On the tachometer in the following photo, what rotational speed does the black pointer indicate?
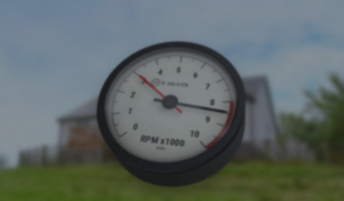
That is 8500 rpm
